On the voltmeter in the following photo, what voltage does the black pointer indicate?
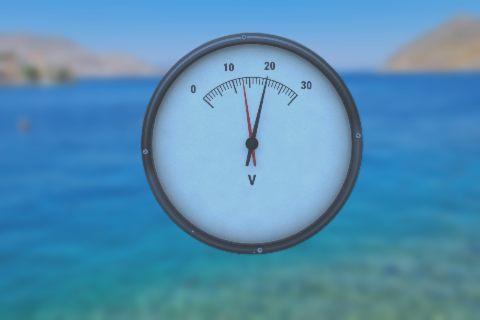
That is 20 V
